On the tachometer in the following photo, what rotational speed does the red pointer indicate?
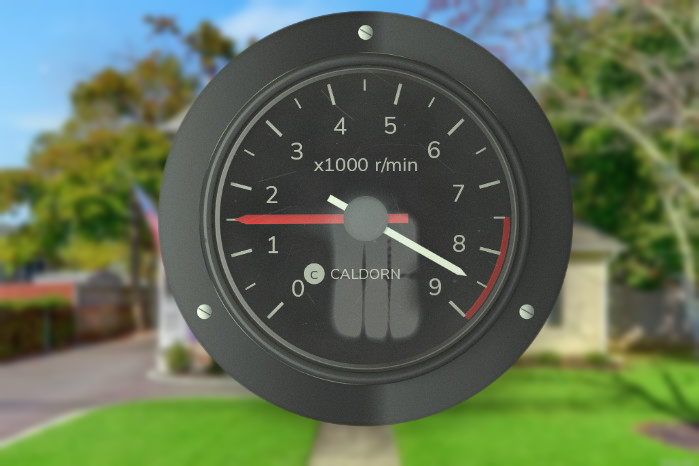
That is 1500 rpm
